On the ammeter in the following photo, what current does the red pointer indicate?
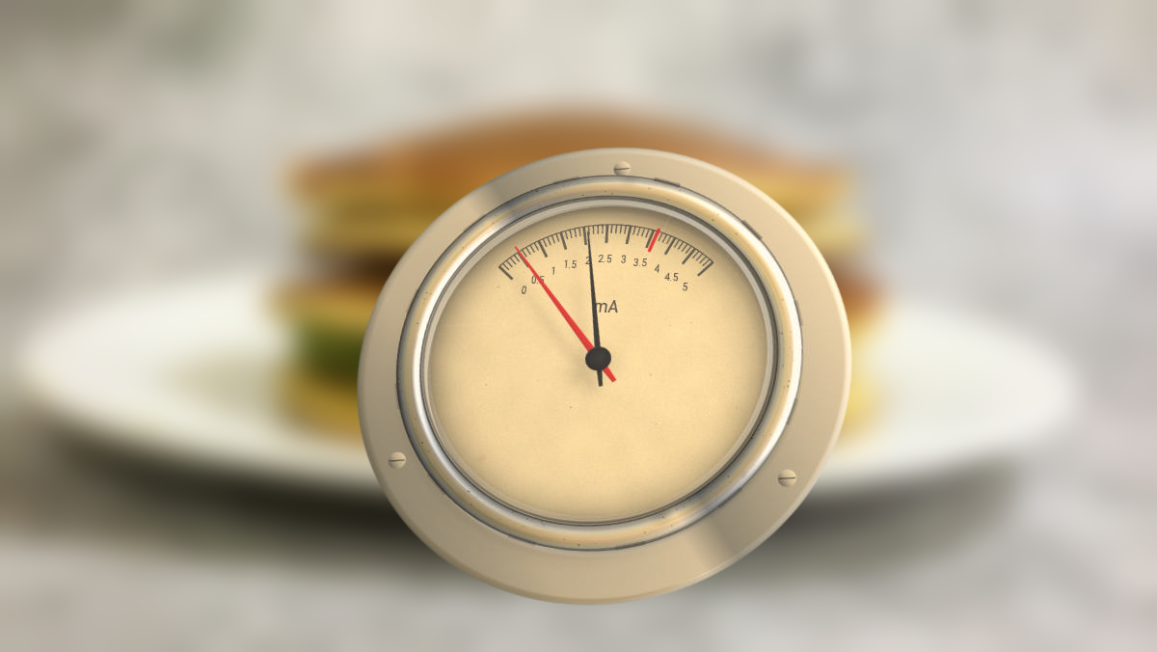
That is 0.5 mA
